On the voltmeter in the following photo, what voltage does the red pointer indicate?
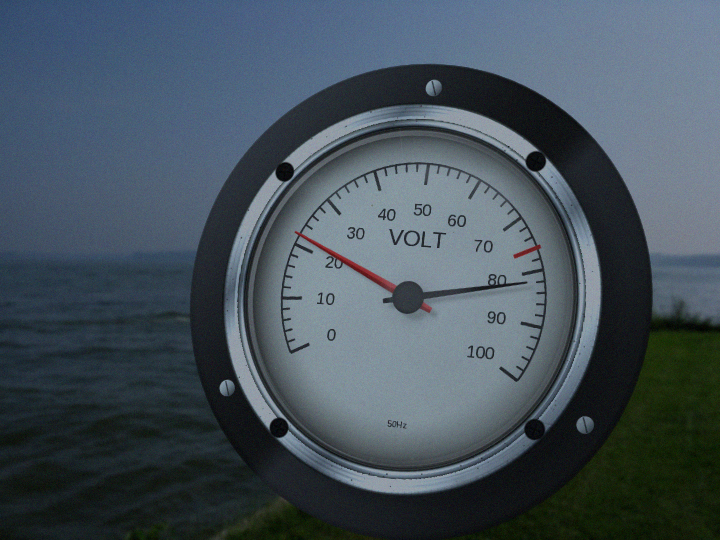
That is 22 V
